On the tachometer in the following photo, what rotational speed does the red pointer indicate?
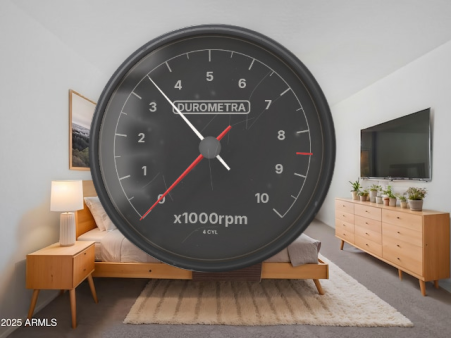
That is 0 rpm
